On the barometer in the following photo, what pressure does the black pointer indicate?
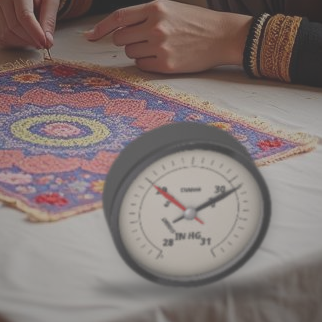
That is 30.1 inHg
